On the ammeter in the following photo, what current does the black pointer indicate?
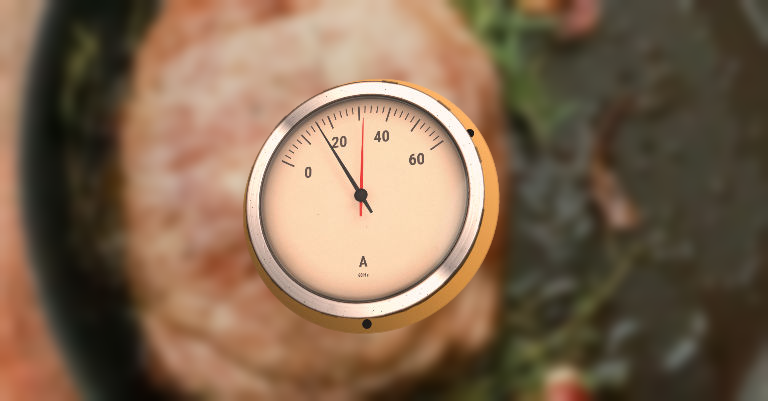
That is 16 A
